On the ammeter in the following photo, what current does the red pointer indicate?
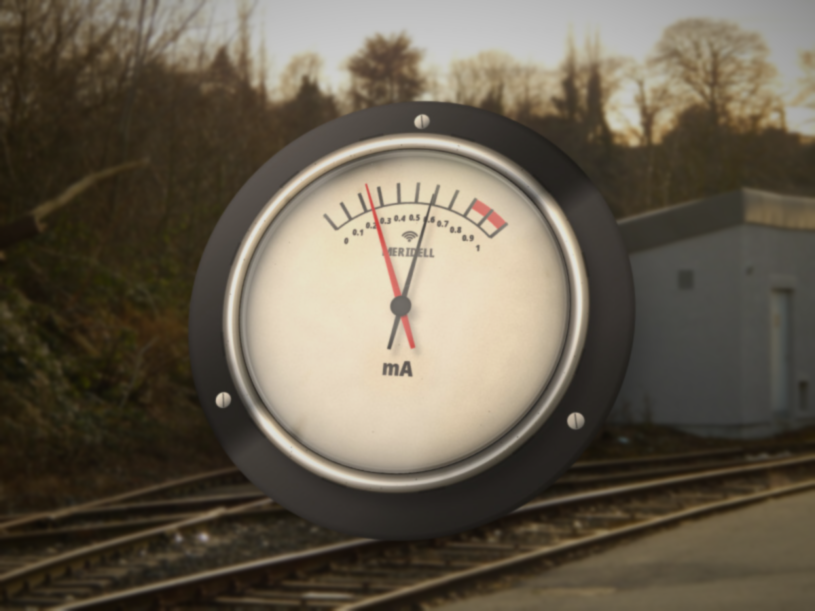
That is 0.25 mA
